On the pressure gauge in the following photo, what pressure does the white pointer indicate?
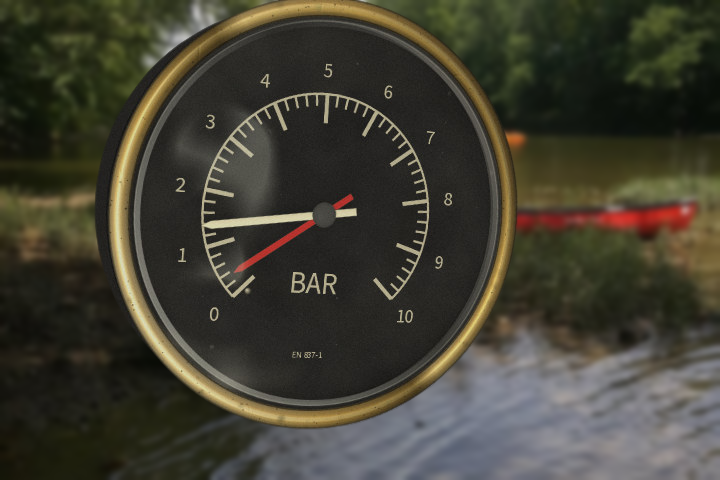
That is 1.4 bar
